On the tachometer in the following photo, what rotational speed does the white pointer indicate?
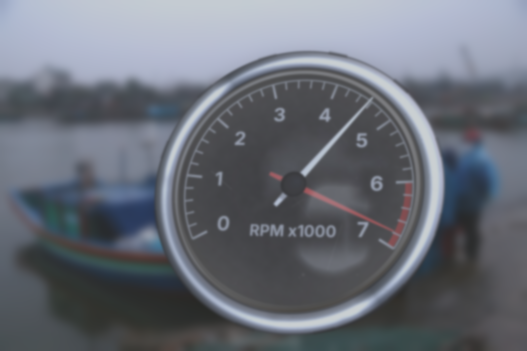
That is 4600 rpm
